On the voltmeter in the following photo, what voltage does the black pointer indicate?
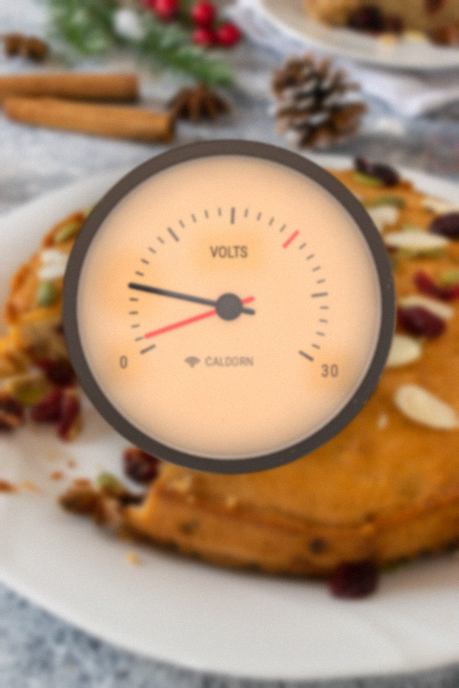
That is 5 V
